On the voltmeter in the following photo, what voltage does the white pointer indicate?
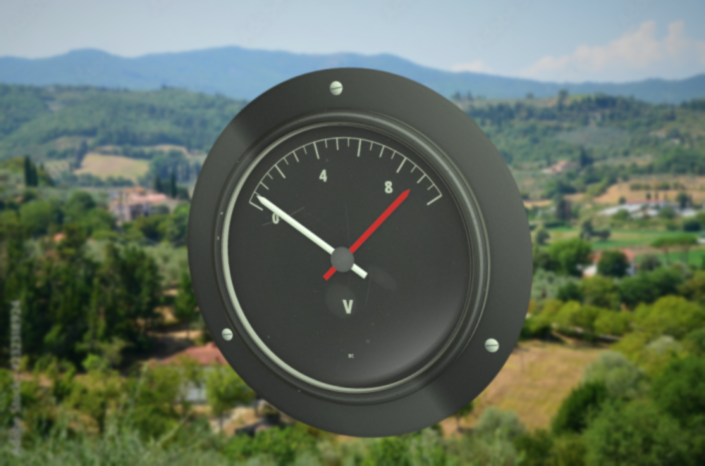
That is 0.5 V
